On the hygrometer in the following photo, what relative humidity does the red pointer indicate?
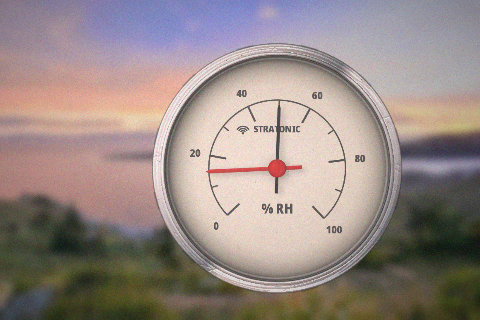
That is 15 %
